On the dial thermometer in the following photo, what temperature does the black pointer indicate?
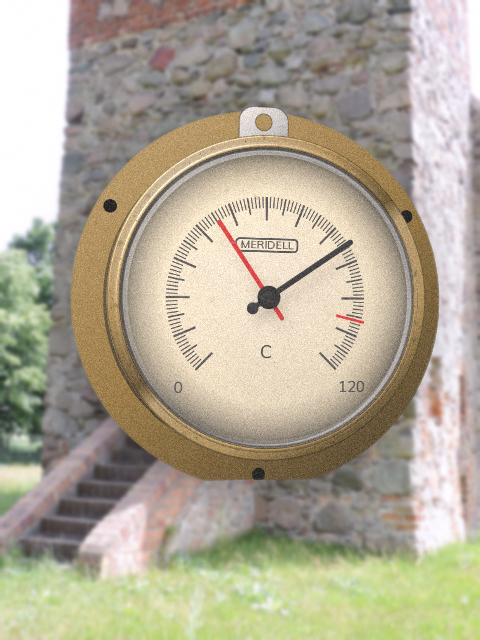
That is 85 °C
